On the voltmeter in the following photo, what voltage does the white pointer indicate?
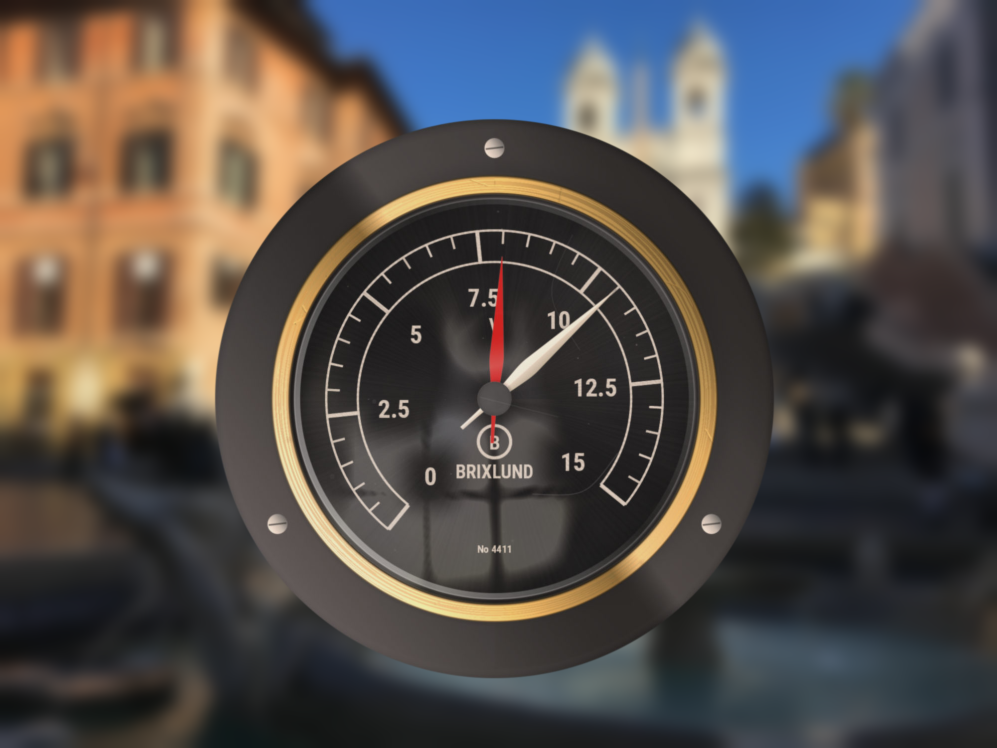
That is 10.5 V
